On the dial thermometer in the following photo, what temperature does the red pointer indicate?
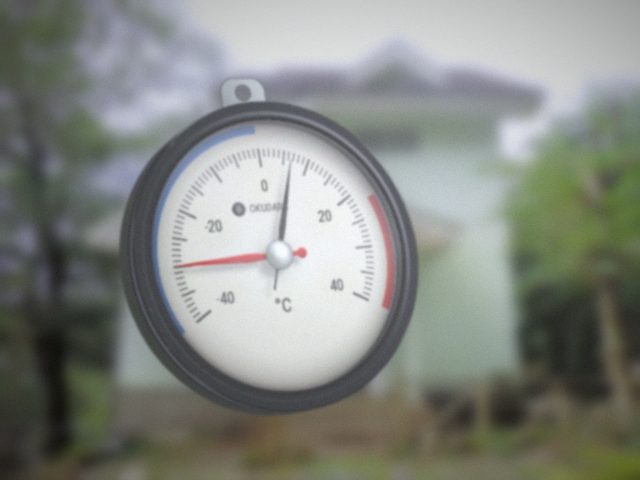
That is -30 °C
